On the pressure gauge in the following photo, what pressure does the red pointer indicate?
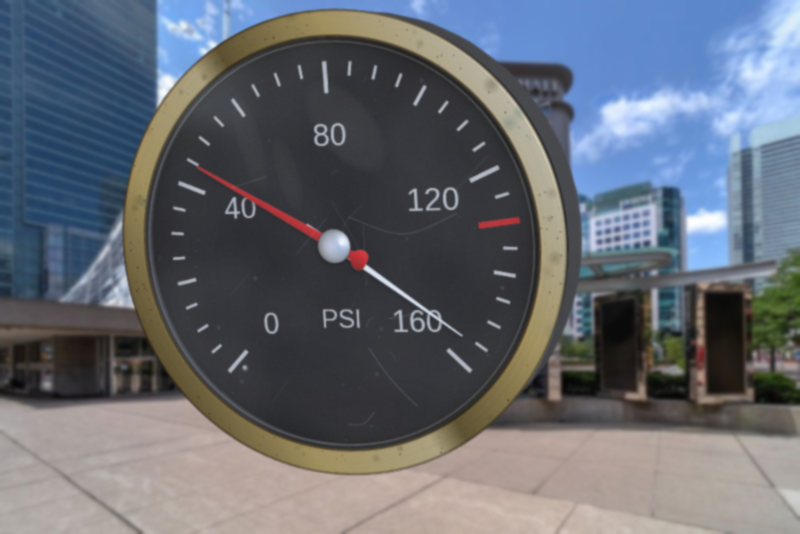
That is 45 psi
